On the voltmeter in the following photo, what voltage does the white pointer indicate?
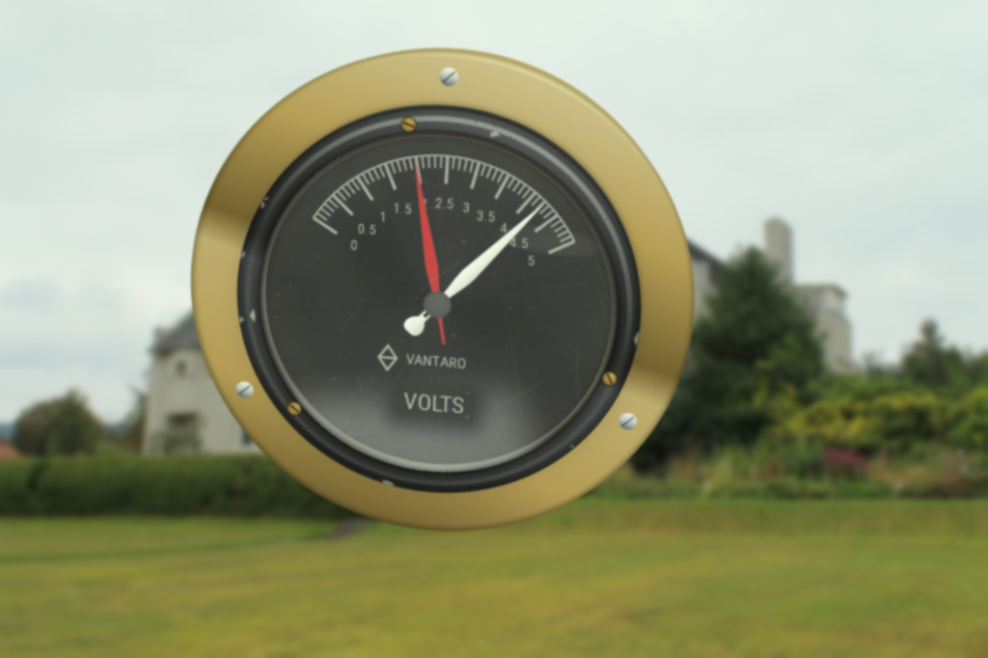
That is 4.2 V
